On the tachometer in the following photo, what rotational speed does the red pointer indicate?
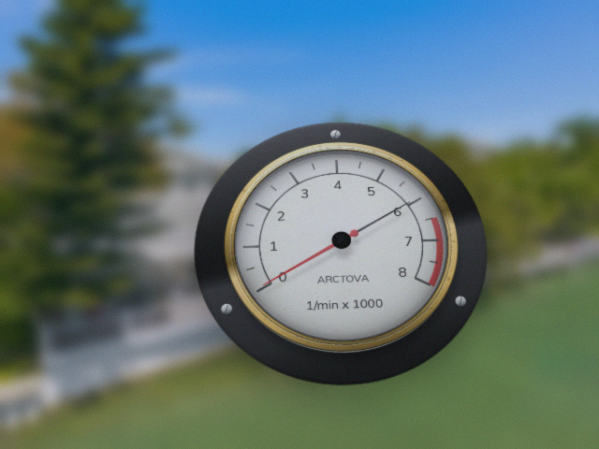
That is 0 rpm
